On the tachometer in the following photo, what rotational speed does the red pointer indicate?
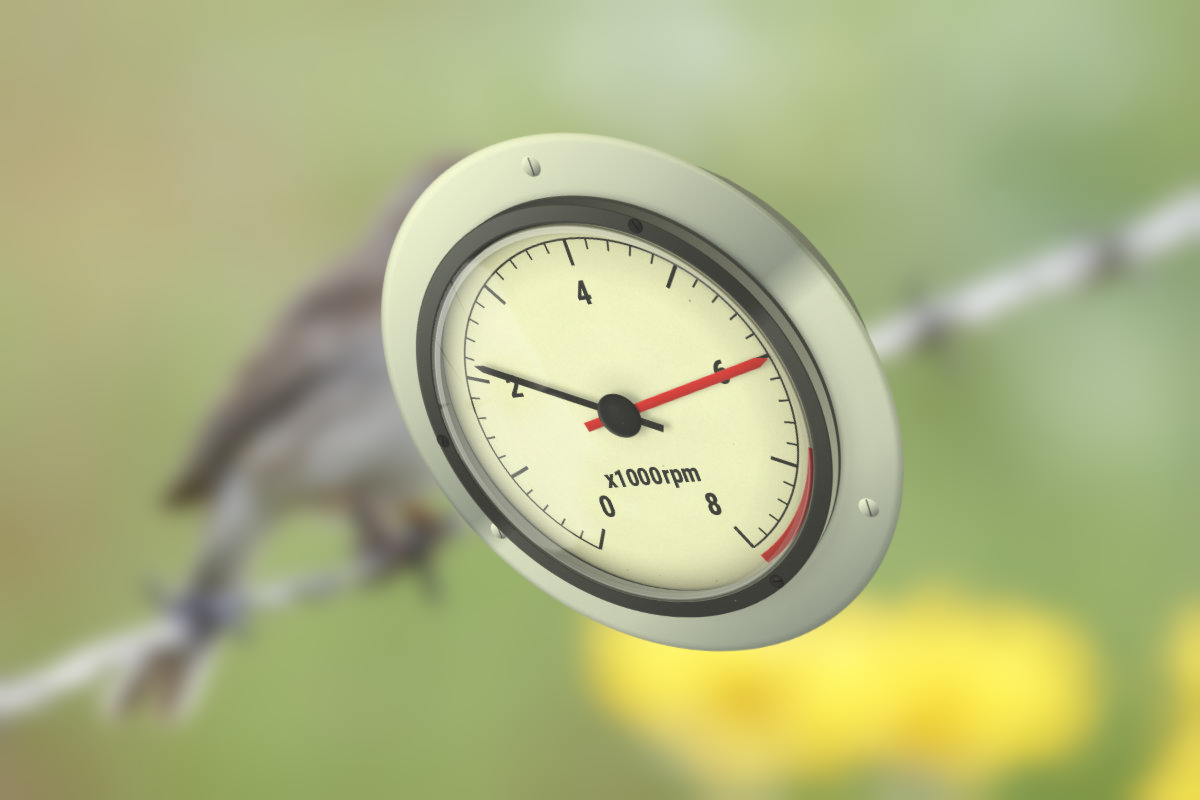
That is 6000 rpm
